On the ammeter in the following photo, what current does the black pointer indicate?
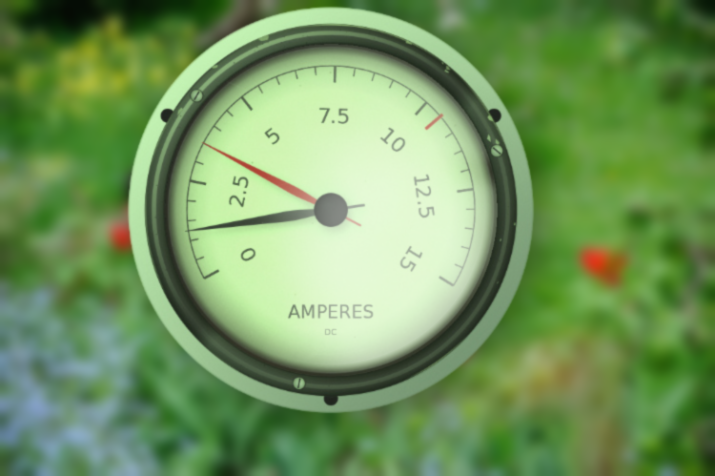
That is 1.25 A
